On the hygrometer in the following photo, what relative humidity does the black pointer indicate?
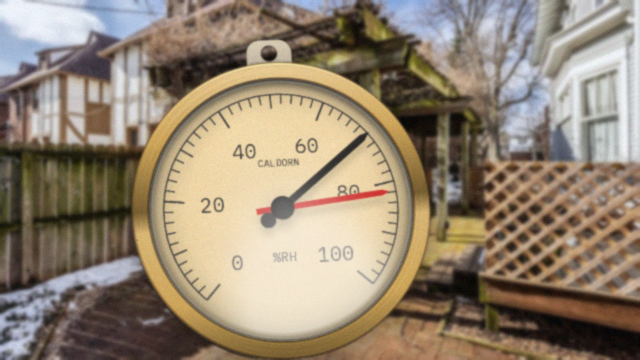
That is 70 %
